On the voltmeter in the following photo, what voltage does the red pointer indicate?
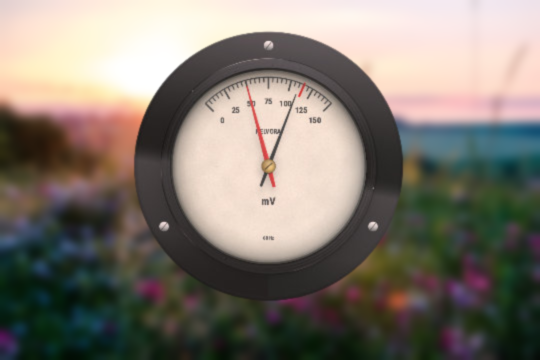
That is 50 mV
